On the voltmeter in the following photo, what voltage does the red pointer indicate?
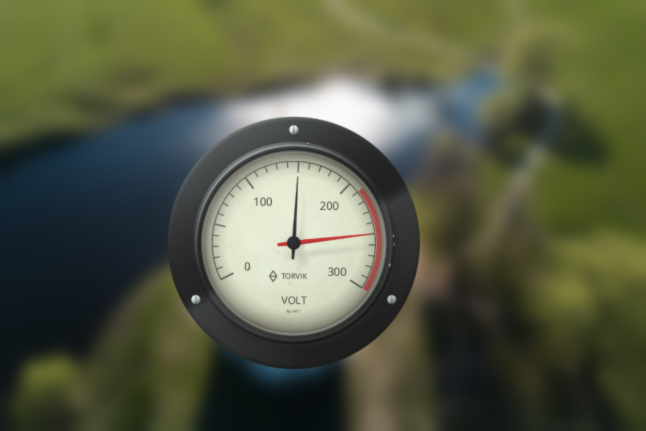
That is 250 V
